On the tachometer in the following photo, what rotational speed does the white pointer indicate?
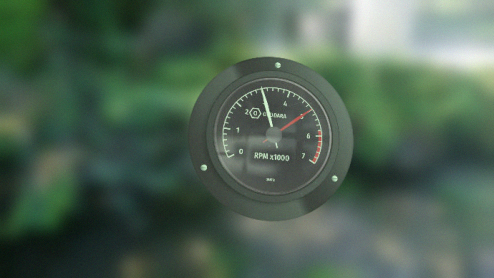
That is 3000 rpm
